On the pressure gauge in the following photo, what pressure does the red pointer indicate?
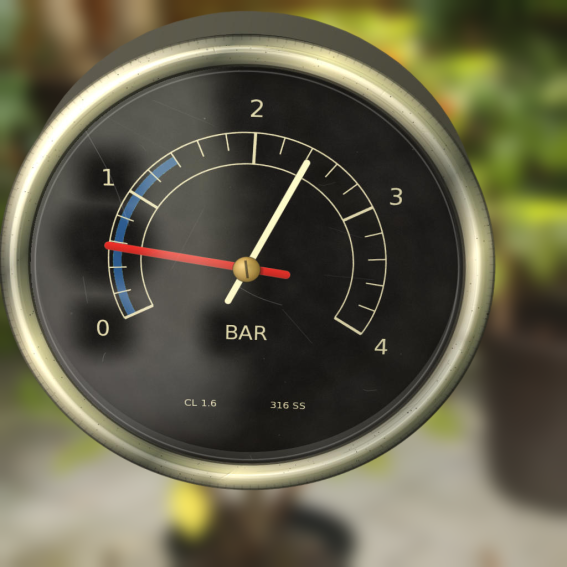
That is 0.6 bar
